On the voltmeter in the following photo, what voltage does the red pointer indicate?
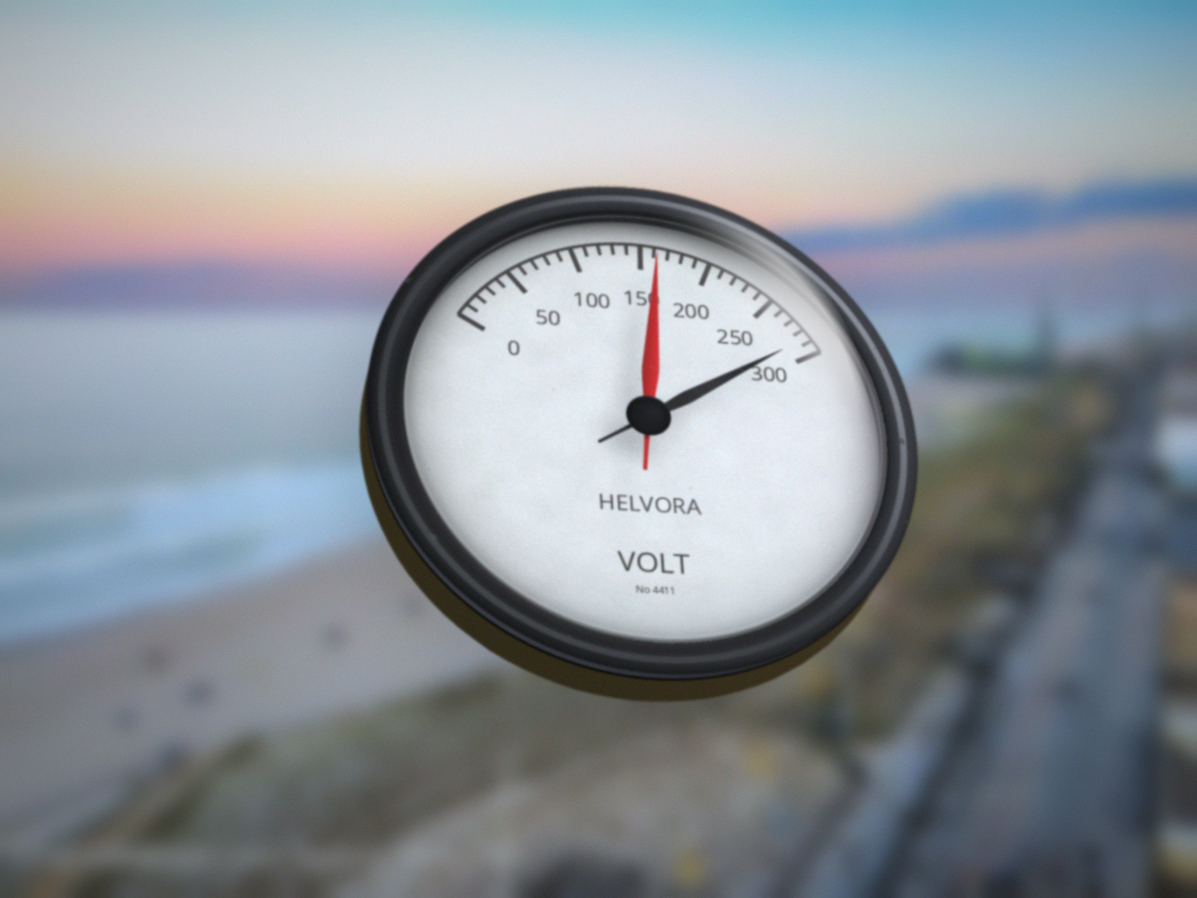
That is 160 V
